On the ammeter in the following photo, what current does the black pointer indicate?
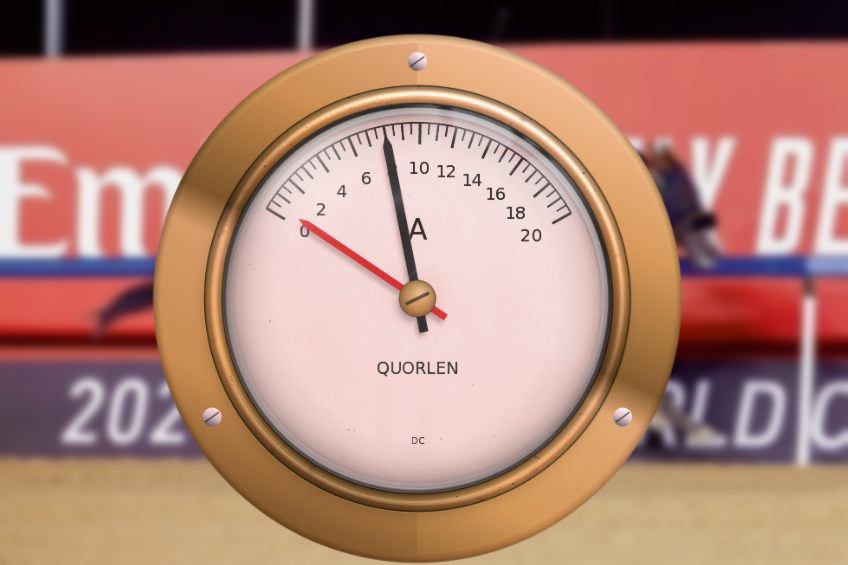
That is 8 A
